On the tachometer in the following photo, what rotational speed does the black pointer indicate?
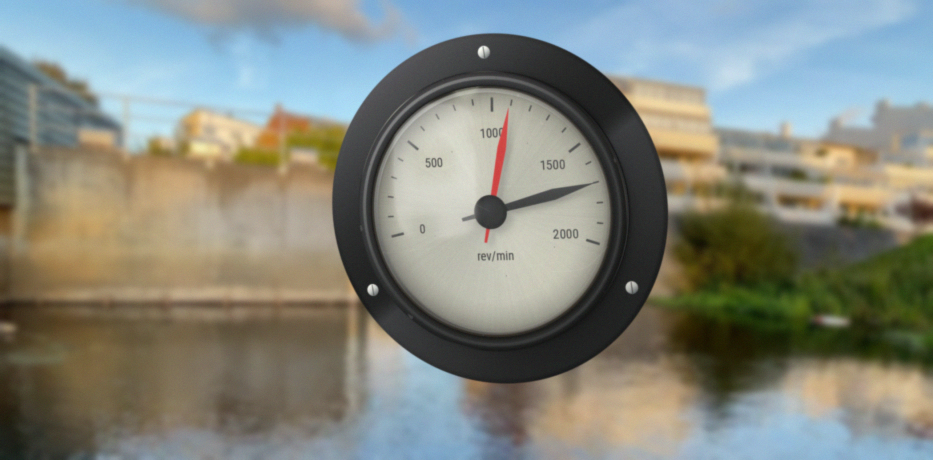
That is 1700 rpm
